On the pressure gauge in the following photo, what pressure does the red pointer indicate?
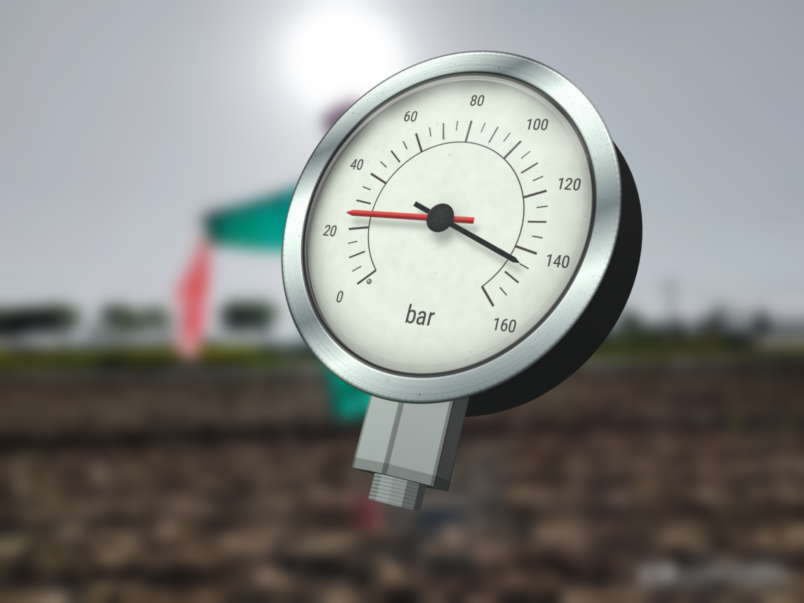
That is 25 bar
